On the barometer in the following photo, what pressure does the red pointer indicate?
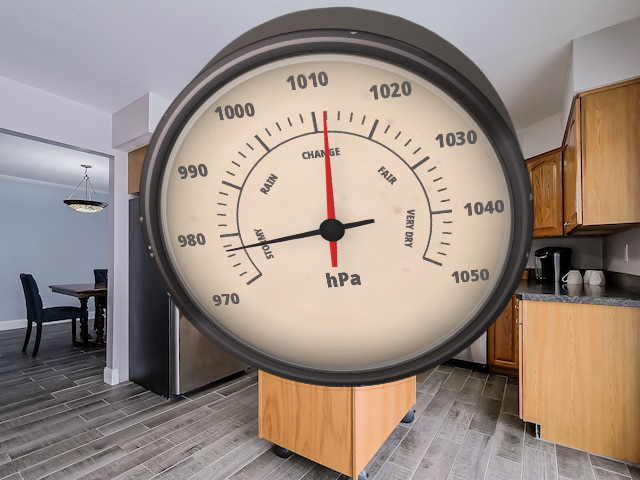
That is 1012 hPa
